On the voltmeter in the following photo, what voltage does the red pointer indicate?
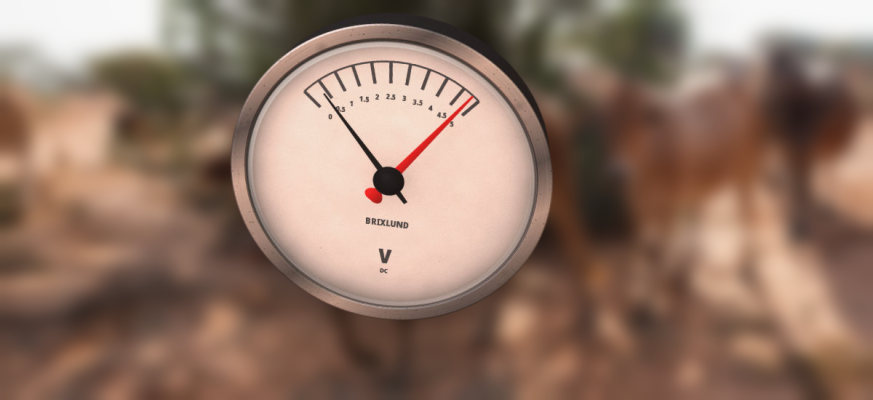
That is 4.75 V
